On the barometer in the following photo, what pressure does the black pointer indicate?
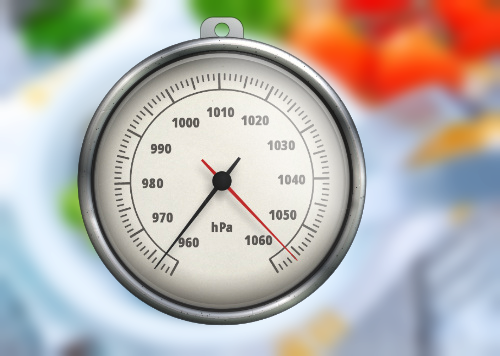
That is 963 hPa
